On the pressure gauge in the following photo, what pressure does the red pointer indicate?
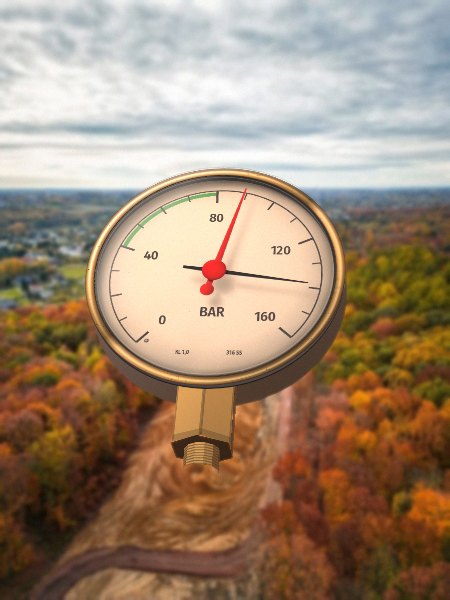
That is 90 bar
